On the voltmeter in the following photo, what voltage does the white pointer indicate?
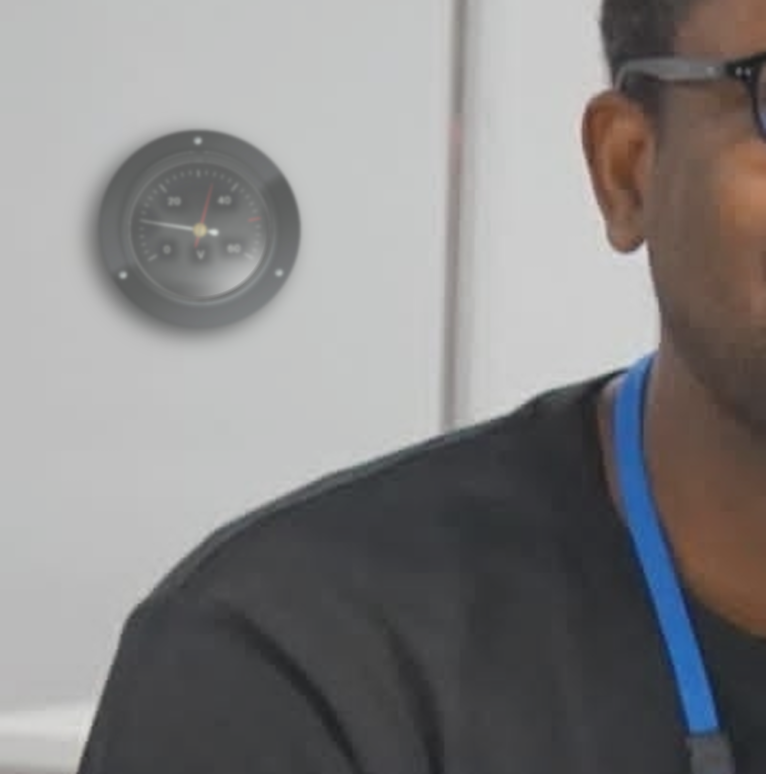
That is 10 V
